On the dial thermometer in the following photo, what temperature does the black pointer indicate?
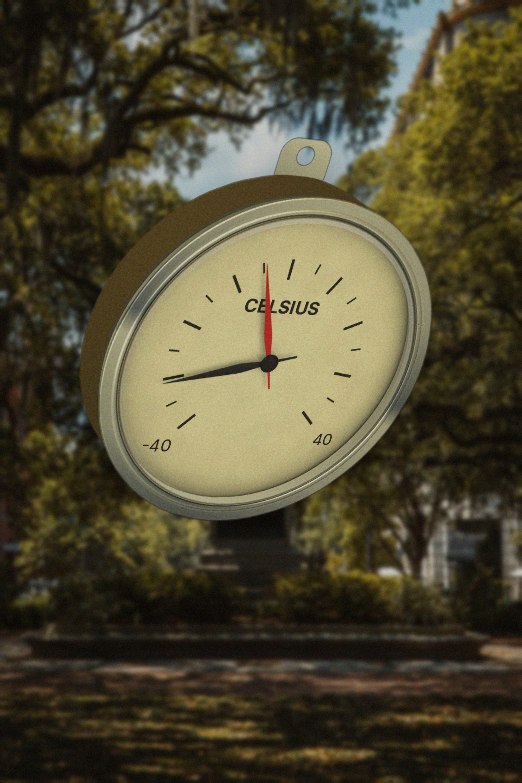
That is -30 °C
